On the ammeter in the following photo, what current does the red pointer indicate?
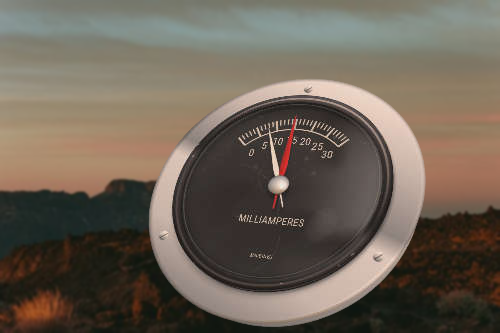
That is 15 mA
